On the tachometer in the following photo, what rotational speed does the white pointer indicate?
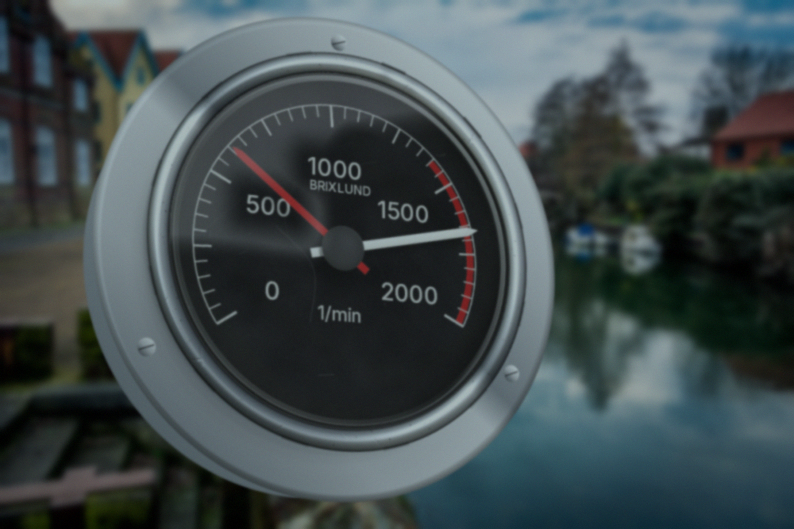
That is 1675 rpm
